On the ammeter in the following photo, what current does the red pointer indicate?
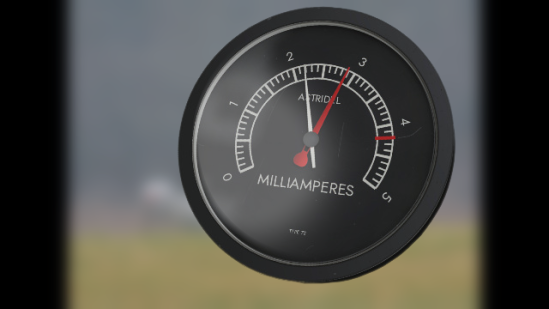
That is 2.9 mA
